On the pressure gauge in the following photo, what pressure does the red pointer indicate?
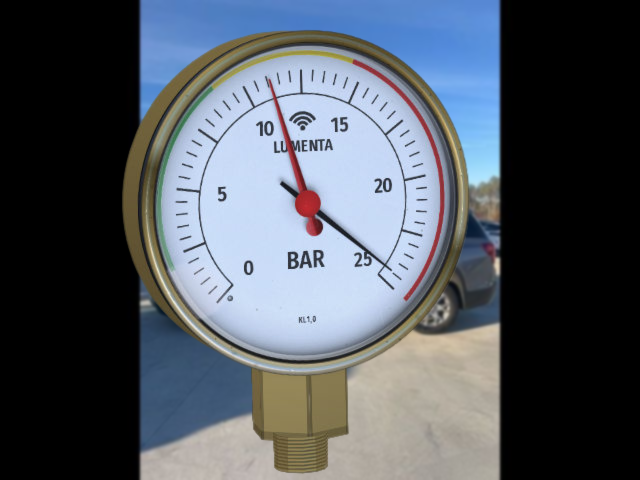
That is 11 bar
